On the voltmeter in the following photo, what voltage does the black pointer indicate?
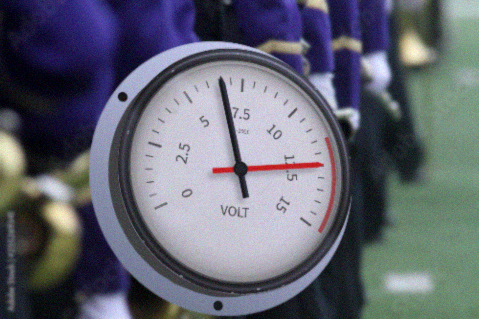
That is 6.5 V
